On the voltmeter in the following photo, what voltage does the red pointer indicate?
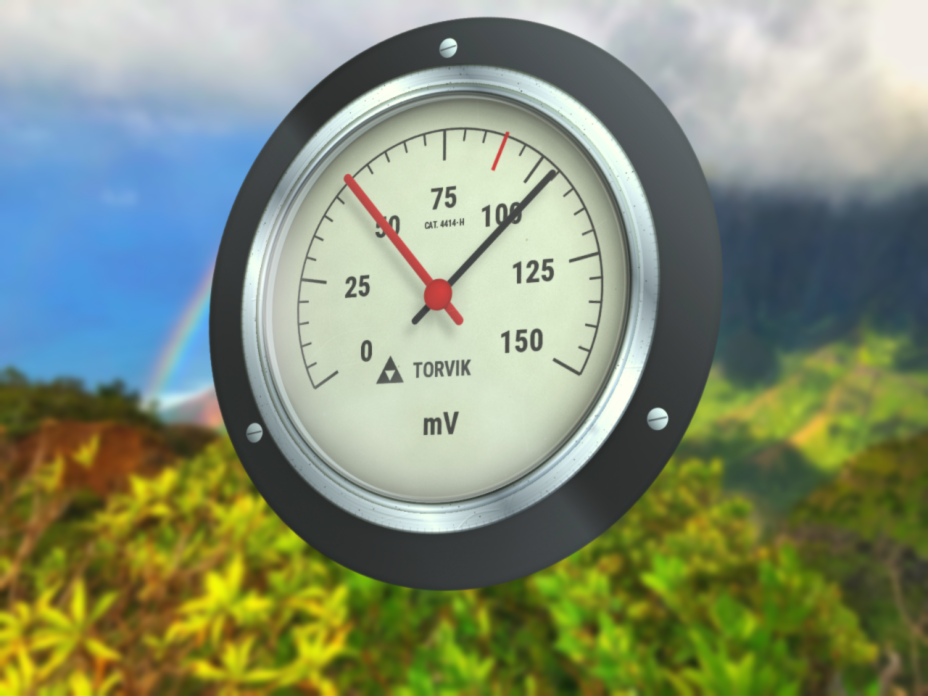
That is 50 mV
